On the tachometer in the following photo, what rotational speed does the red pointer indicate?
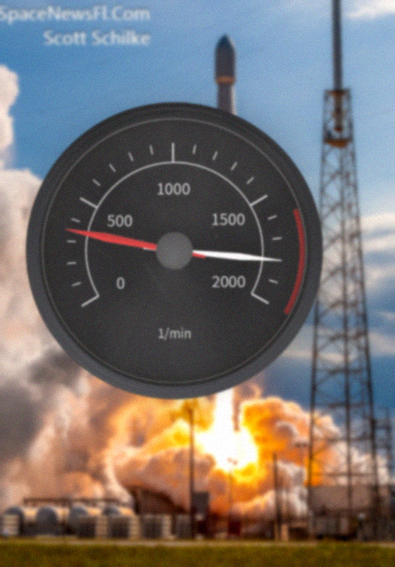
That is 350 rpm
